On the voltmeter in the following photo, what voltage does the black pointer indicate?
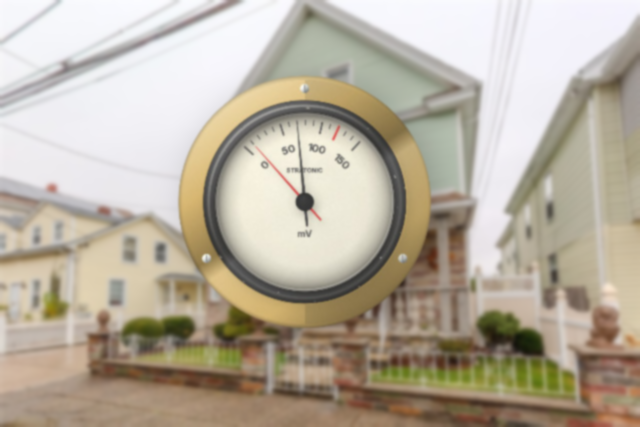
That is 70 mV
